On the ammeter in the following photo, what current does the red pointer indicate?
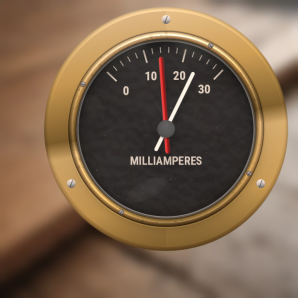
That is 14 mA
